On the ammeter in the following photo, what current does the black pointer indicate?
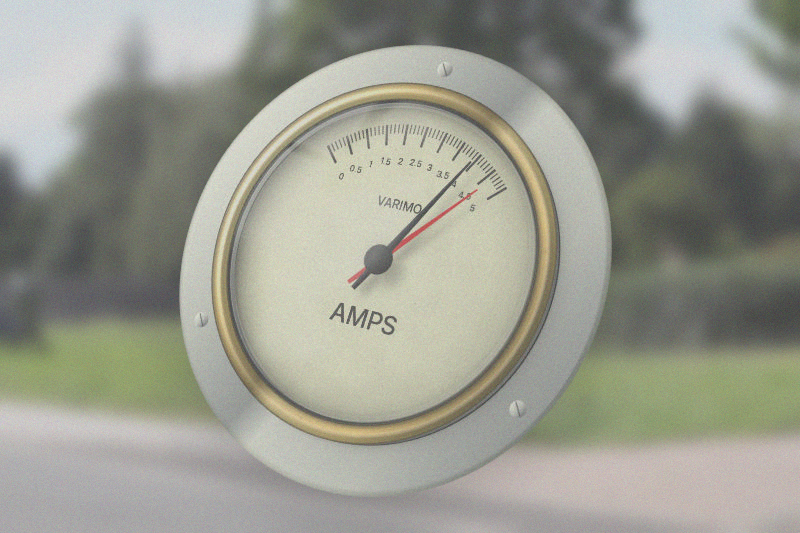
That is 4 A
